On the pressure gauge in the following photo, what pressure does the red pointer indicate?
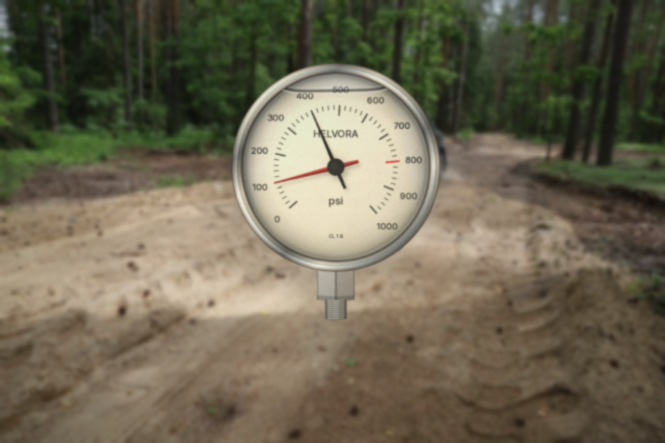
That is 100 psi
